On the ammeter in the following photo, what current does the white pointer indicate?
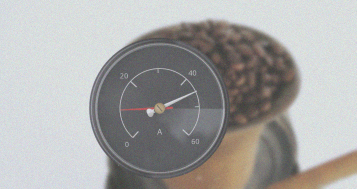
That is 45 A
